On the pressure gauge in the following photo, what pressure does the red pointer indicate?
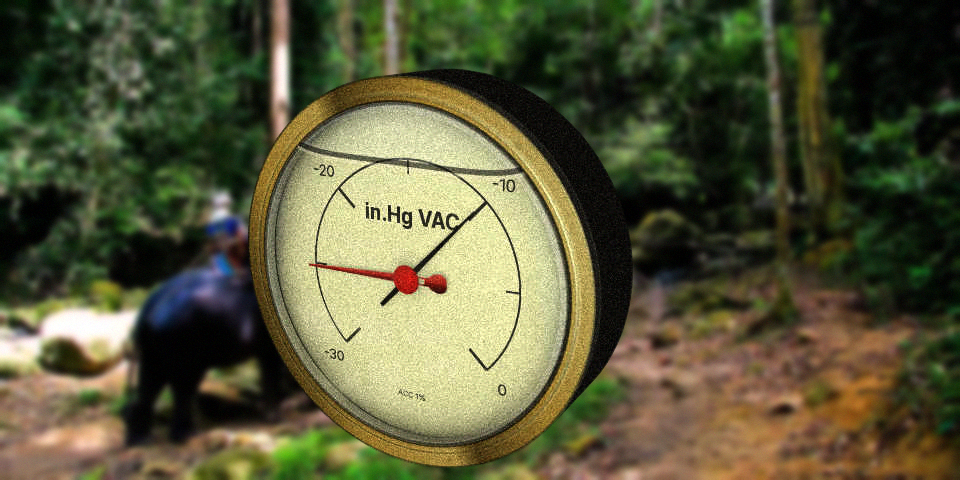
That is -25 inHg
